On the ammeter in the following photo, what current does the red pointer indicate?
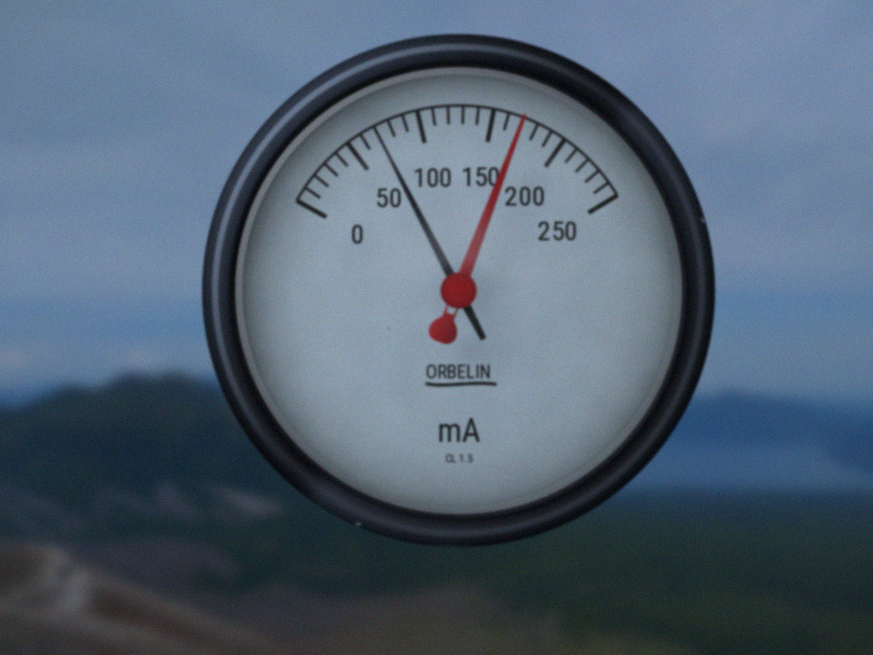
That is 170 mA
